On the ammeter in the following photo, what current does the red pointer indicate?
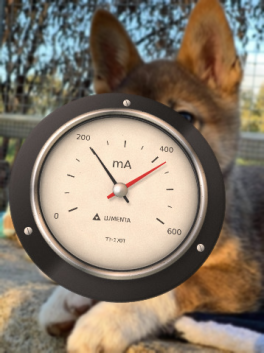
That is 425 mA
